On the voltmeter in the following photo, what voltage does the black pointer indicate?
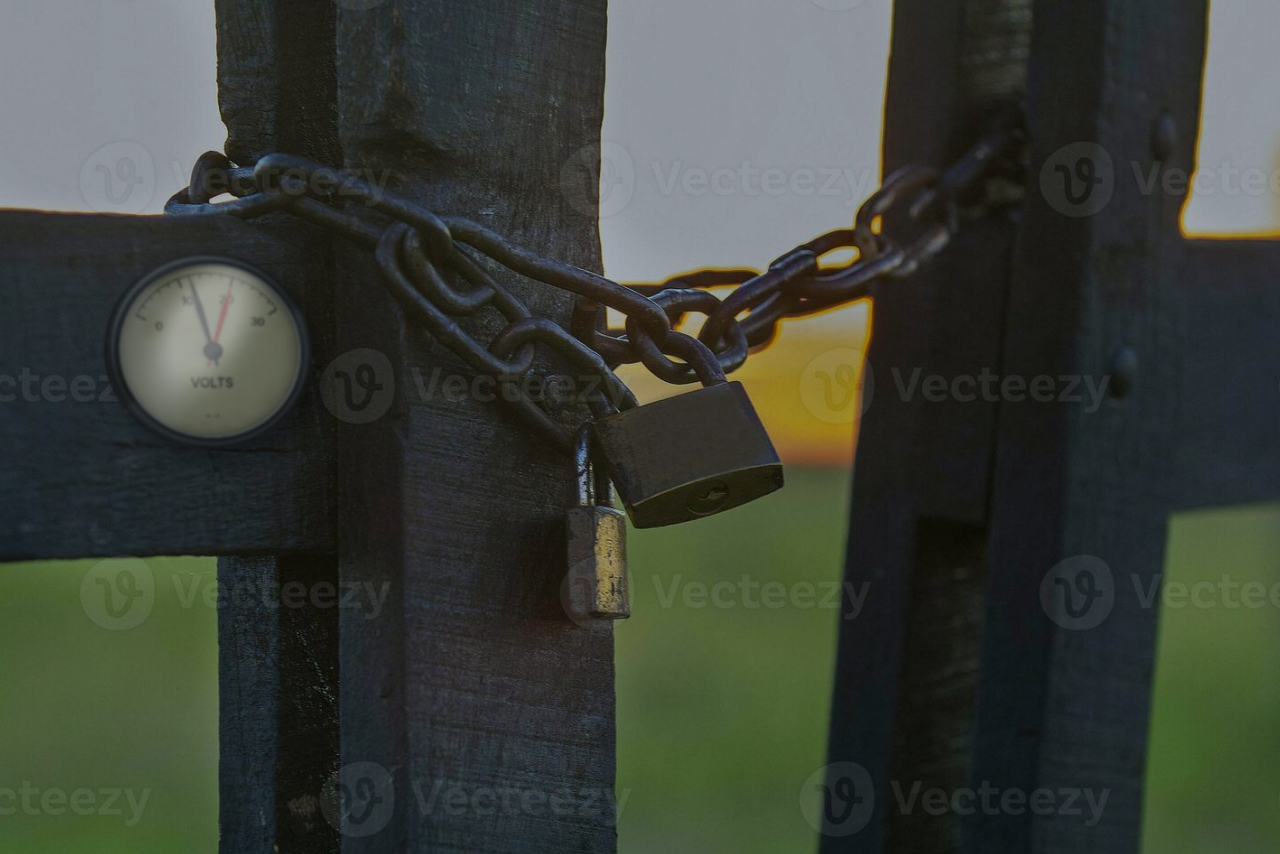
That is 12 V
